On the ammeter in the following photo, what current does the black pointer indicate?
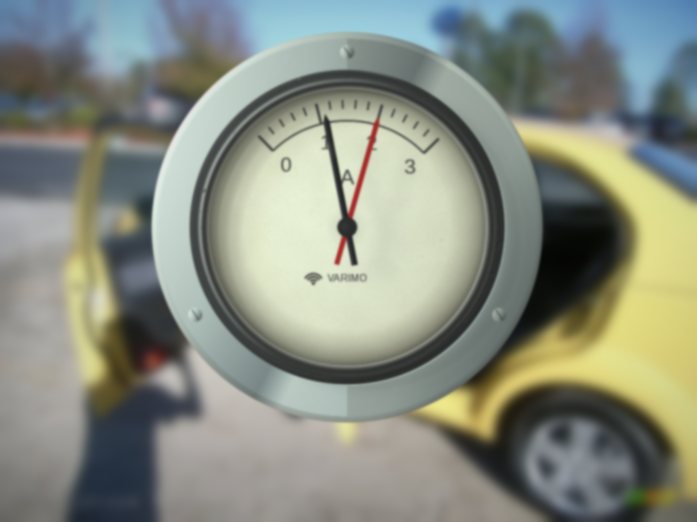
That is 1.1 A
